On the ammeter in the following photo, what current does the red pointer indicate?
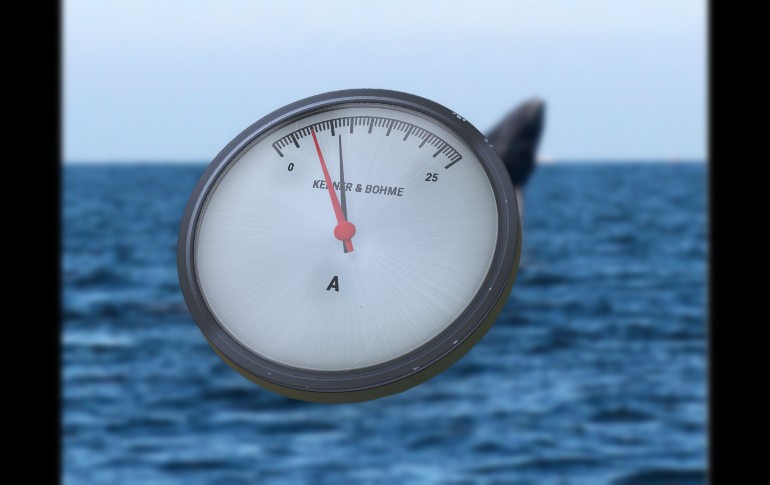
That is 5 A
